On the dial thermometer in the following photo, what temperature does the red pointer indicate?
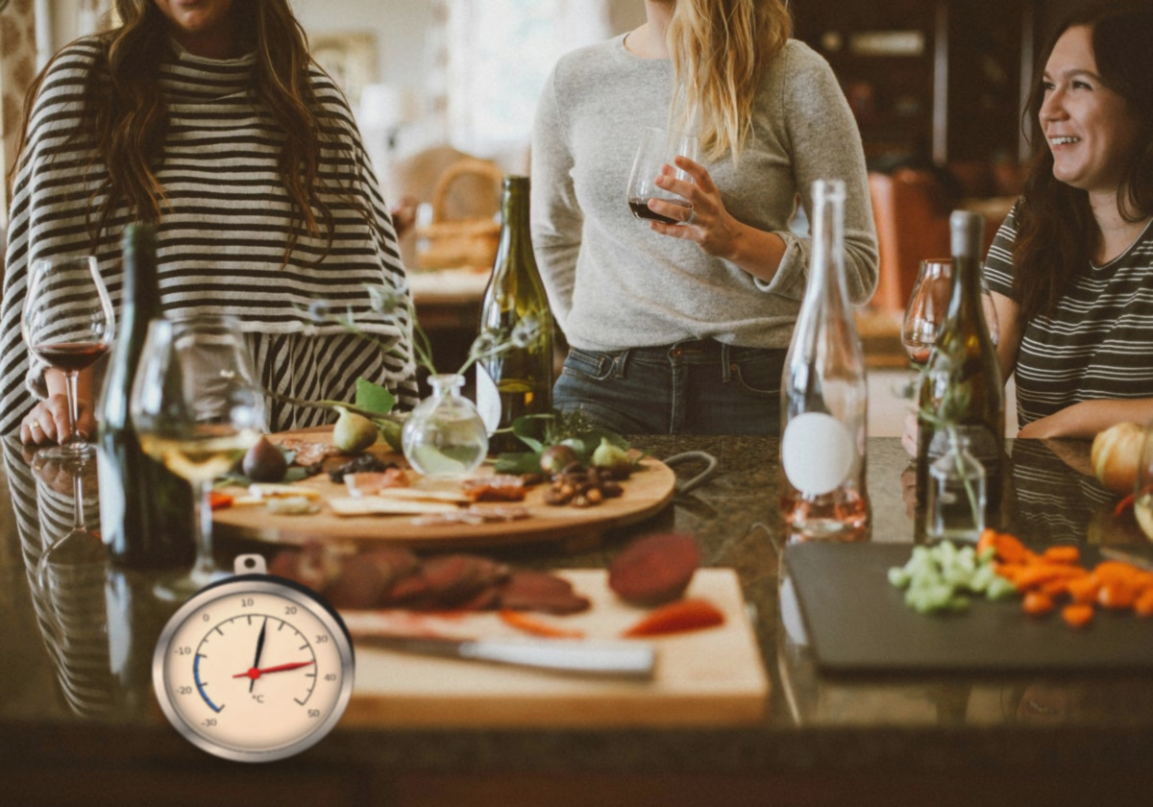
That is 35 °C
